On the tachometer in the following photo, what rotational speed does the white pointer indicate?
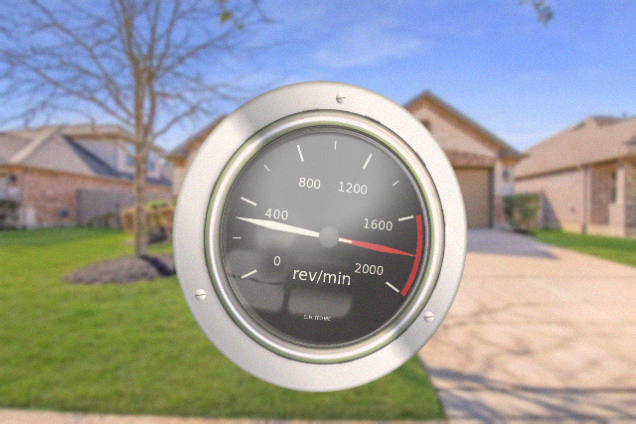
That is 300 rpm
